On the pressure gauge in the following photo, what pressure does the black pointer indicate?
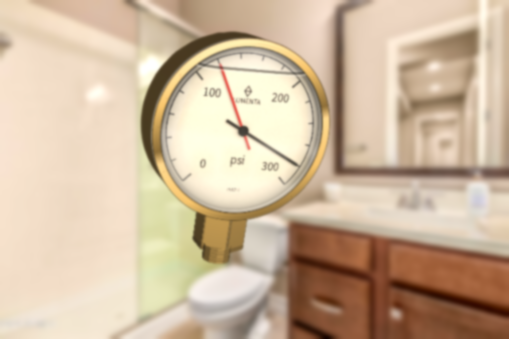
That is 280 psi
